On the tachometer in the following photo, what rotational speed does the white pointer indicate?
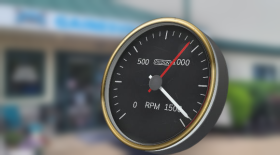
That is 1450 rpm
